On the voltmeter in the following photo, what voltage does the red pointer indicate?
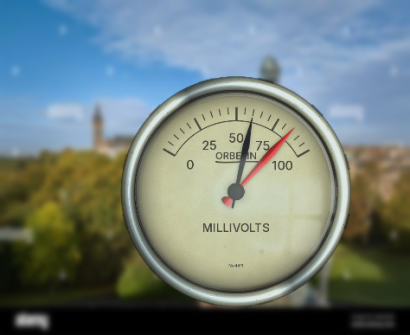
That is 85 mV
